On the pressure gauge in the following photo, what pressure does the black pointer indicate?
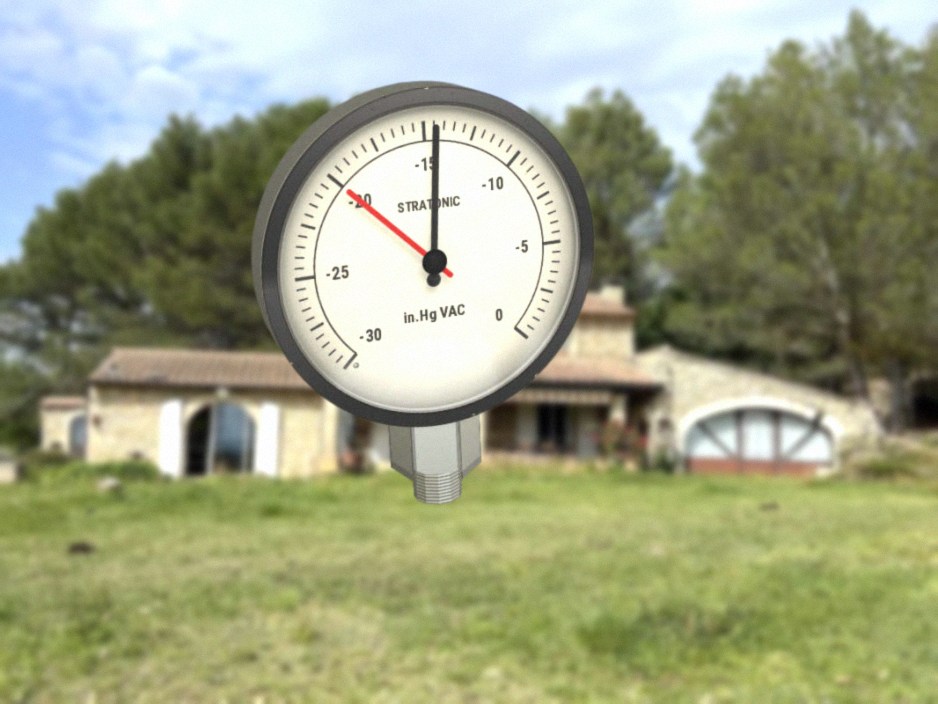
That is -14.5 inHg
